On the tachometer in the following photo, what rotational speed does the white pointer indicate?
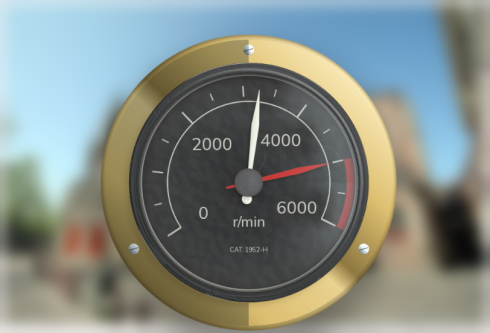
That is 3250 rpm
